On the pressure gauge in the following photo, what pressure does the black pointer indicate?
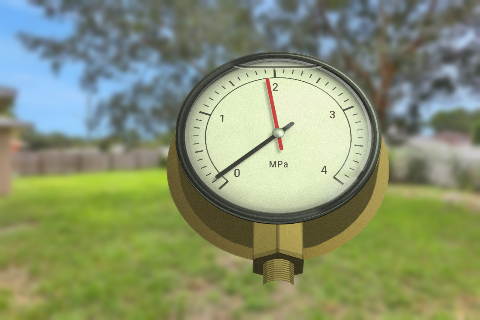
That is 0.1 MPa
